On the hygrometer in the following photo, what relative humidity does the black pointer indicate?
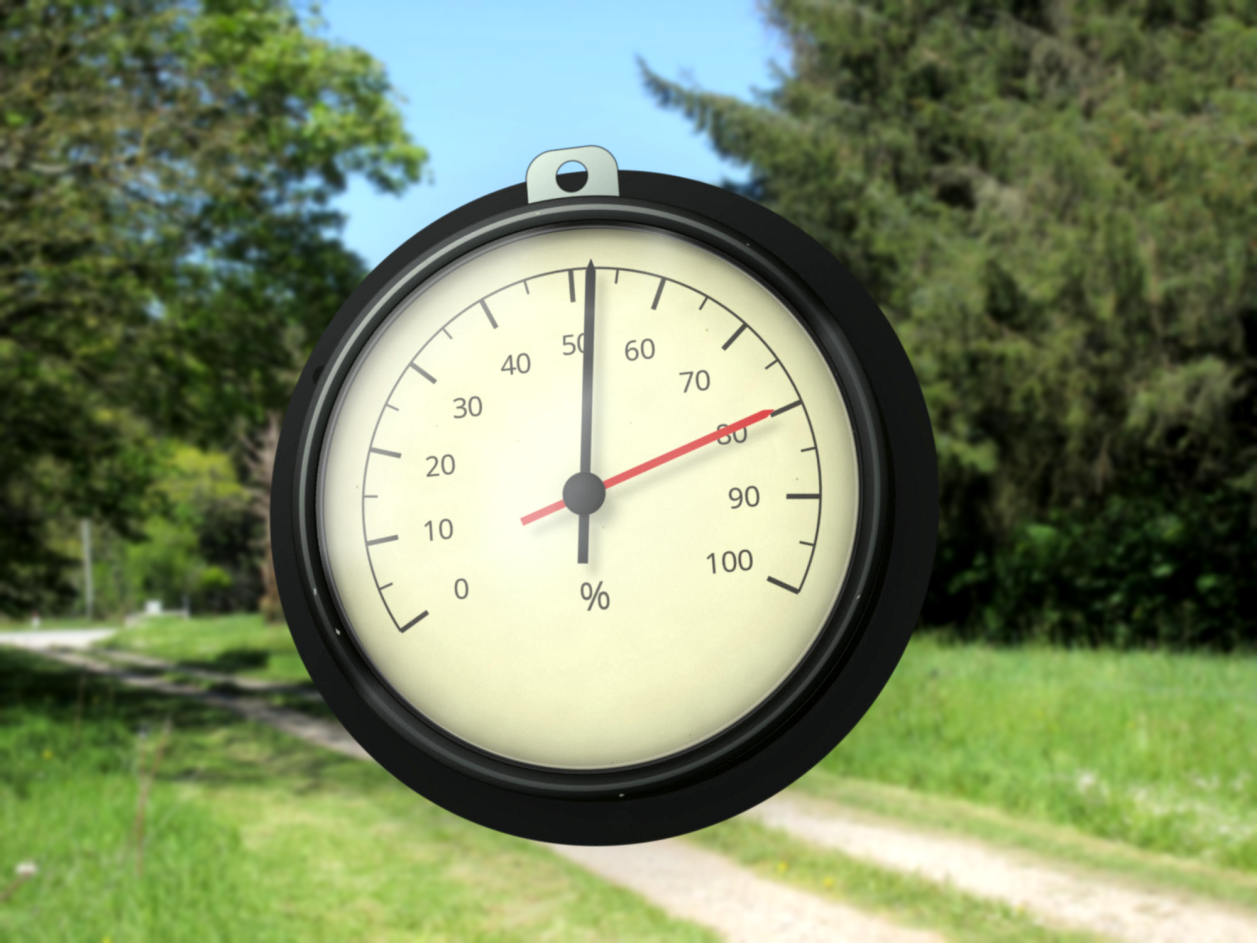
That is 52.5 %
